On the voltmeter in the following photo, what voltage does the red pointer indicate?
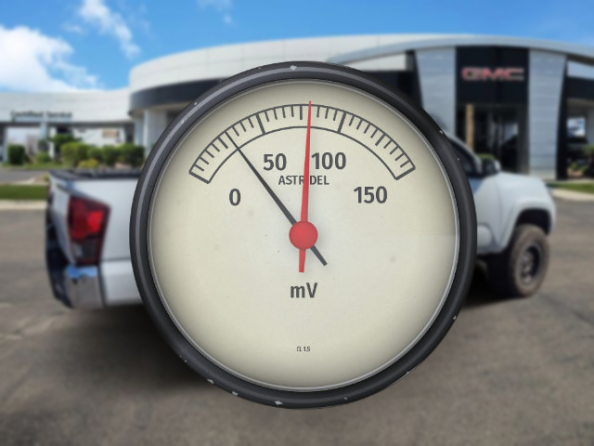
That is 80 mV
